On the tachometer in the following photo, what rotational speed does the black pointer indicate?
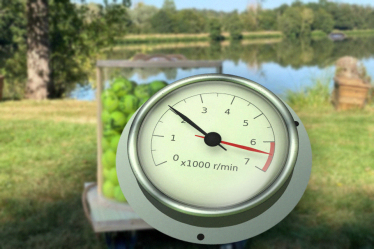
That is 2000 rpm
